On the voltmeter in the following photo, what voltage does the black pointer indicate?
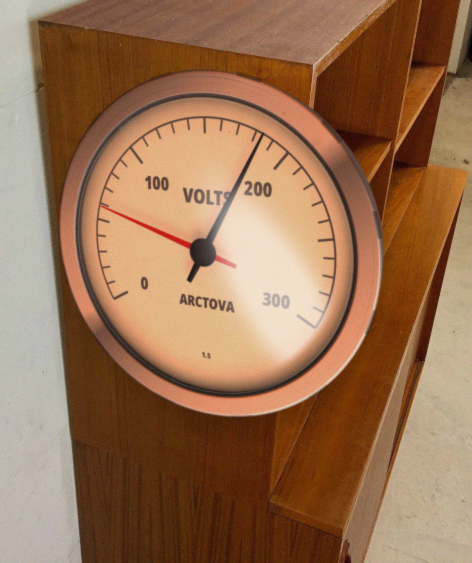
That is 185 V
